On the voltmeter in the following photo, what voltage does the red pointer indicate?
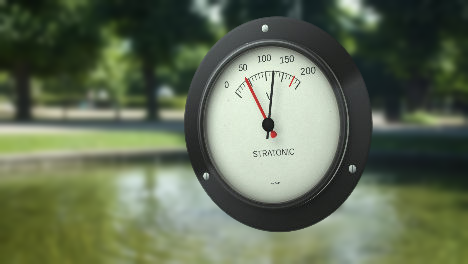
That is 50 V
